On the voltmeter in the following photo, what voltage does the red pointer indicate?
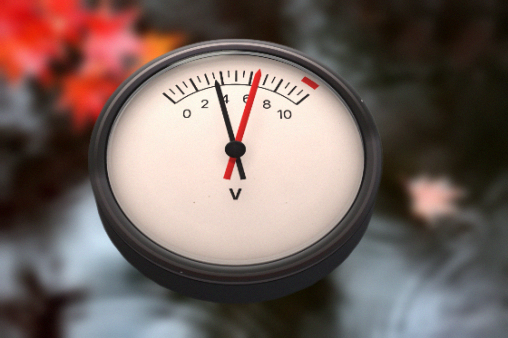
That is 6.5 V
